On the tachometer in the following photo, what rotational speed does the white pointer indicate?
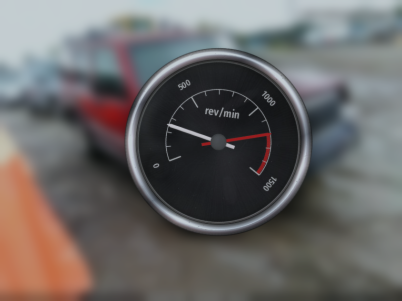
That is 250 rpm
